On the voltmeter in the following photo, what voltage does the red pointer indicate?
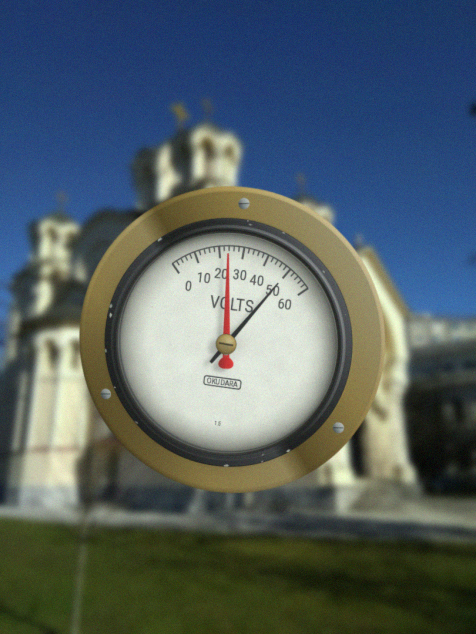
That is 24 V
